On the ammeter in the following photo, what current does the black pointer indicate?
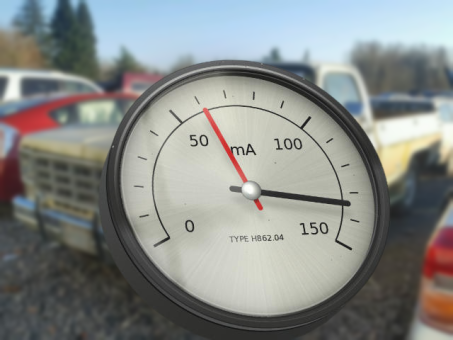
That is 135 mA
